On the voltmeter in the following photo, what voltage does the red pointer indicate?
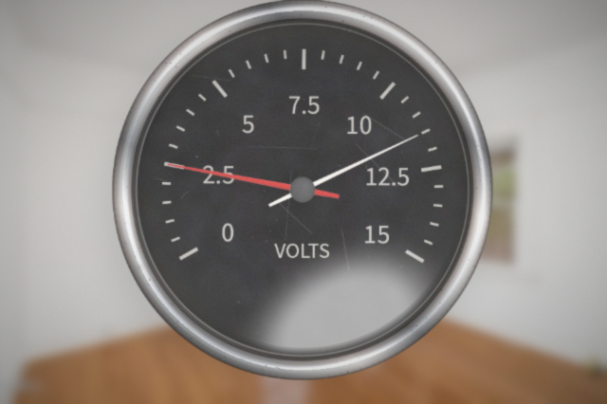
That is 2.5 V
